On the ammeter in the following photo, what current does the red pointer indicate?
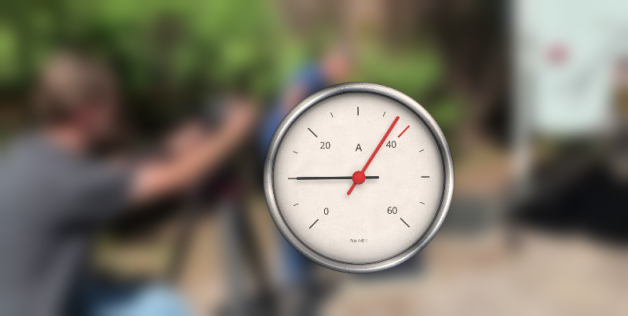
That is 37.5 A
